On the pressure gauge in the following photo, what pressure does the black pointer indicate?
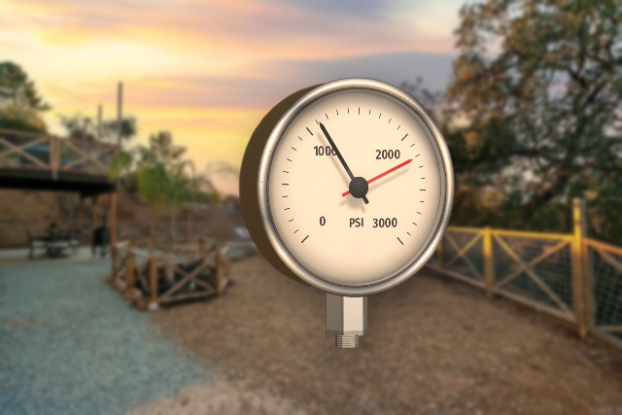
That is 1100 psi
